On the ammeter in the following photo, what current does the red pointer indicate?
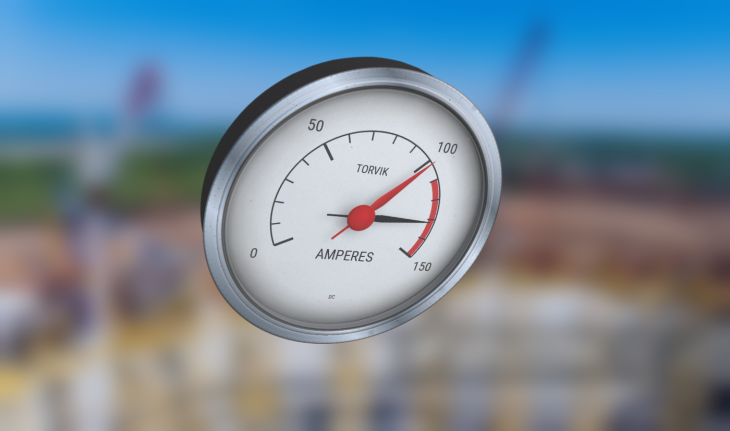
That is 100 A
